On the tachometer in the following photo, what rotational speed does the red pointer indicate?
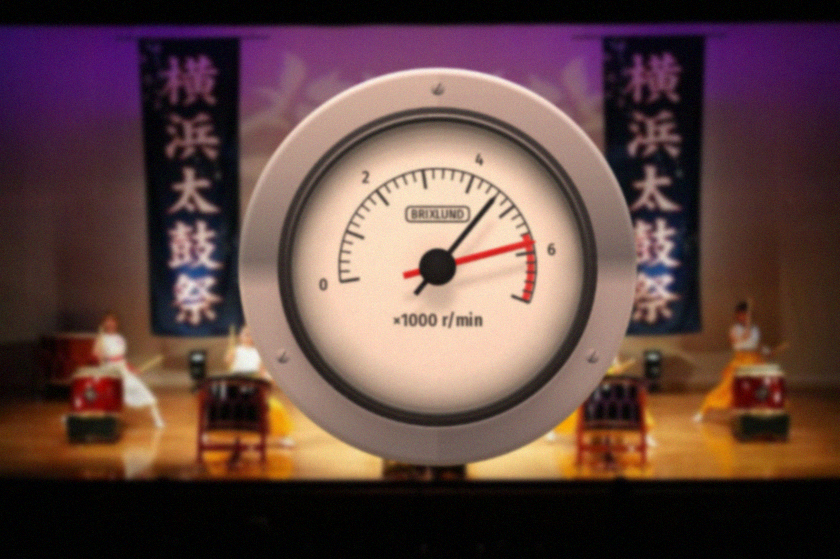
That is 5800 rpm
